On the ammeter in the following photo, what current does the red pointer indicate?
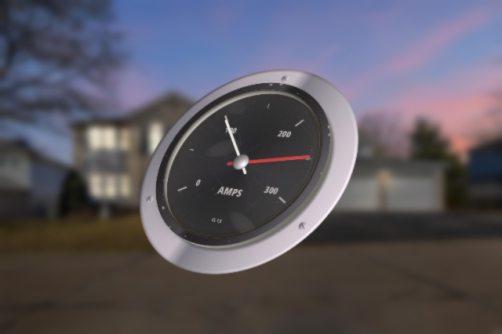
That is 250 A
